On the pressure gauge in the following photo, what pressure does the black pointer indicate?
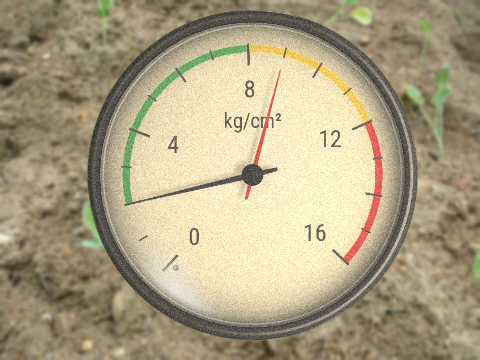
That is 2 kg/cm²
